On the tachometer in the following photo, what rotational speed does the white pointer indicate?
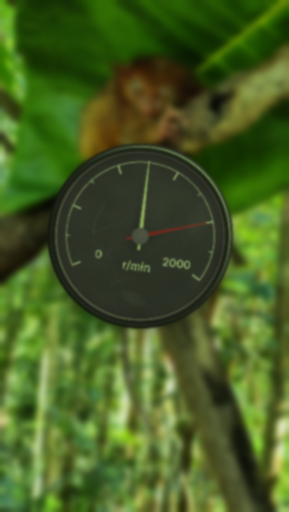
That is 1000 rpm
